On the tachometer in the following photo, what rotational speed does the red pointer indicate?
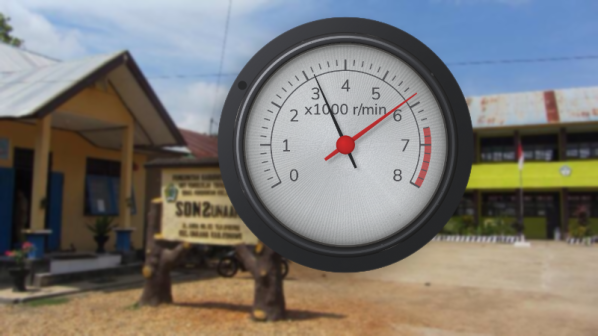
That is 5800 rpm
